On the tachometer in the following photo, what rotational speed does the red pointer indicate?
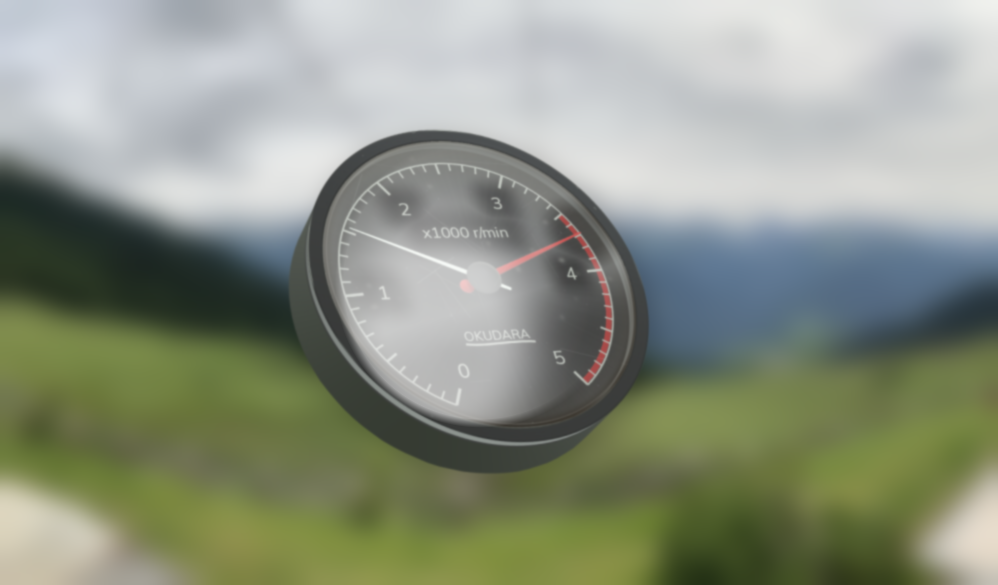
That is 3700 rpm
